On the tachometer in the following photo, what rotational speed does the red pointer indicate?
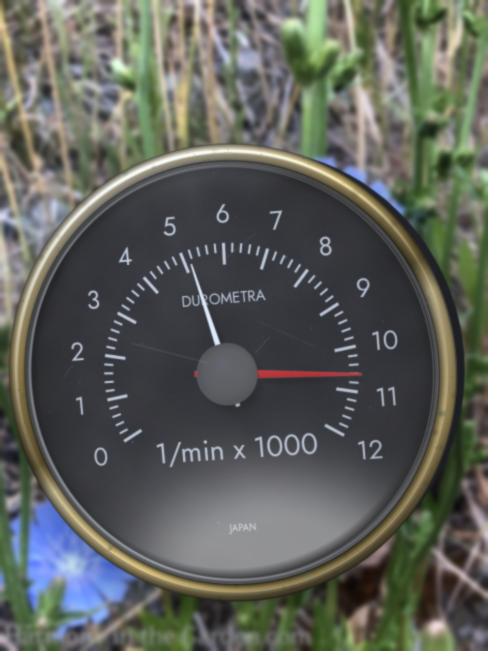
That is 10600 rpm
